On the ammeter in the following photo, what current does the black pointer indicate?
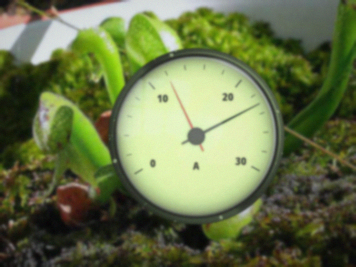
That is 23 A
